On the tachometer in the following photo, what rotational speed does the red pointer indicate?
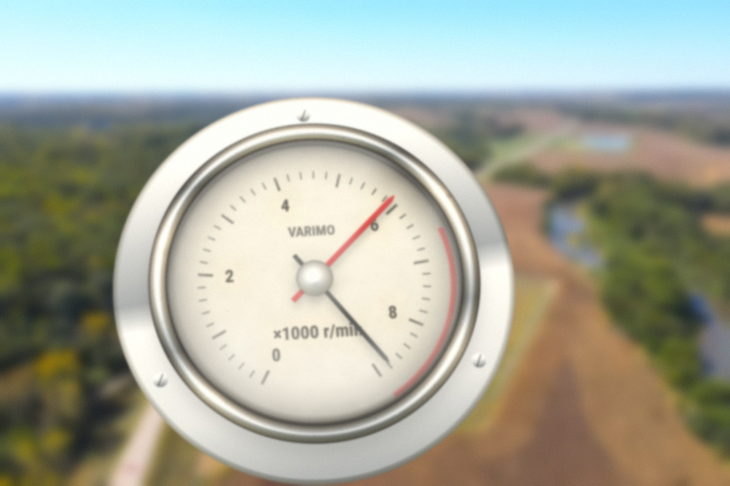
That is 5900 rpm
